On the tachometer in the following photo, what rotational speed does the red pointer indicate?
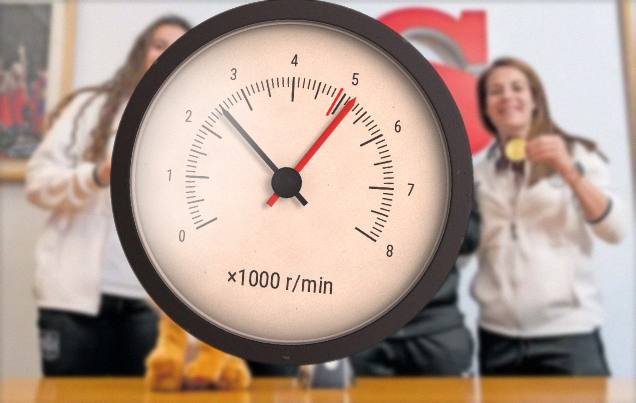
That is 5200 rpm
